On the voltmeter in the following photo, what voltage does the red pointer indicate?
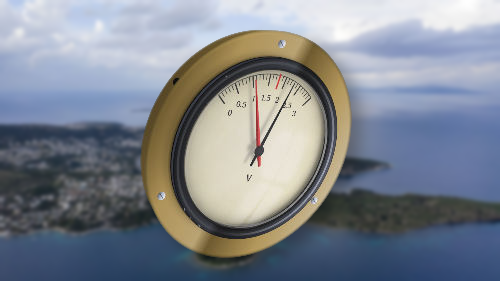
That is 1 V
